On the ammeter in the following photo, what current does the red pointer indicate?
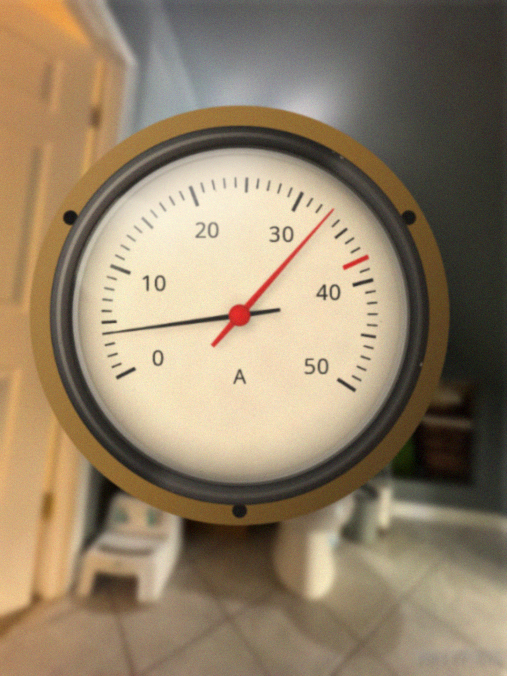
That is 33 A
